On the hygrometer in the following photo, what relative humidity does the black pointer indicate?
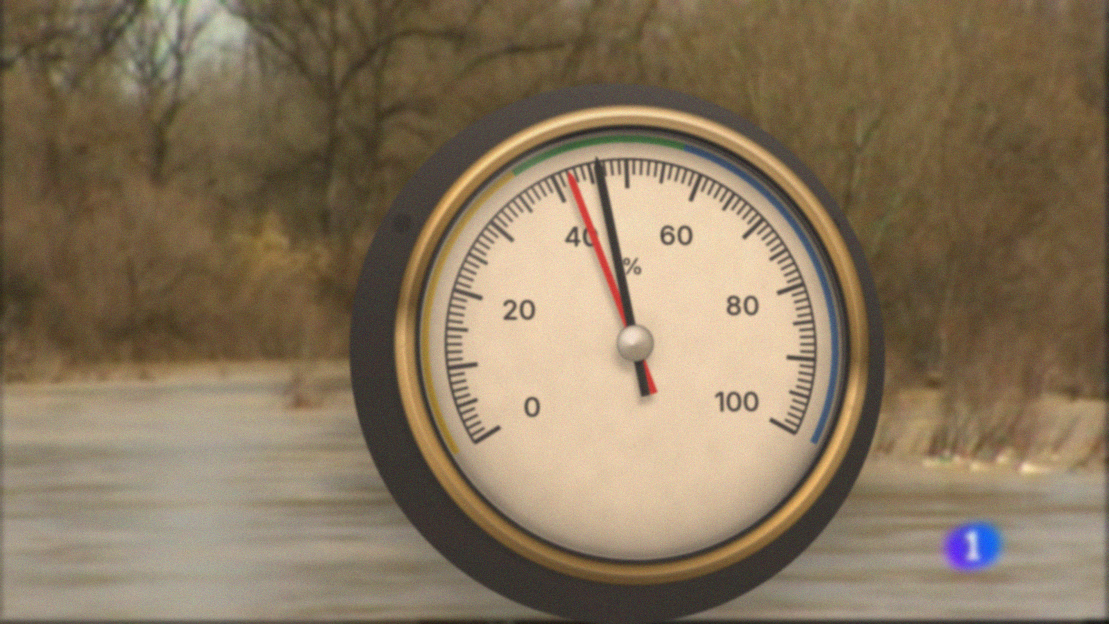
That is 46 %
